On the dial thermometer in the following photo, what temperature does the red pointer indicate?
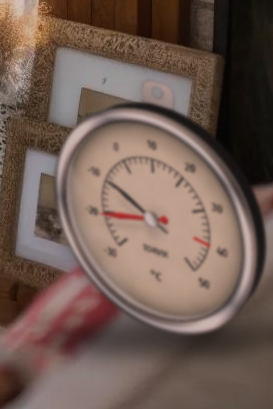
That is -20 °C
